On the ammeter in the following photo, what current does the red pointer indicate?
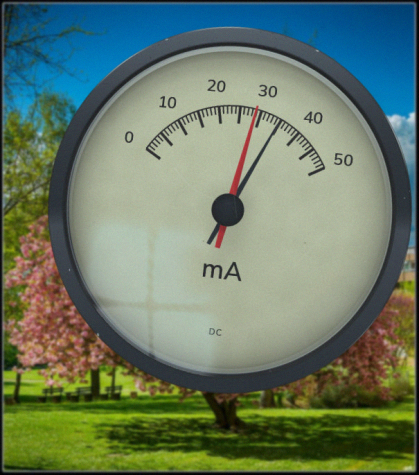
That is 29 mA
